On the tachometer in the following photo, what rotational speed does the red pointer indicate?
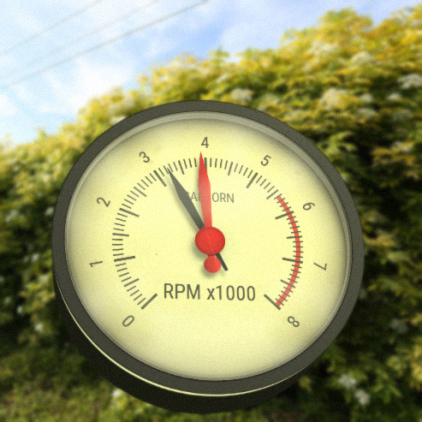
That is 3900 rpm
